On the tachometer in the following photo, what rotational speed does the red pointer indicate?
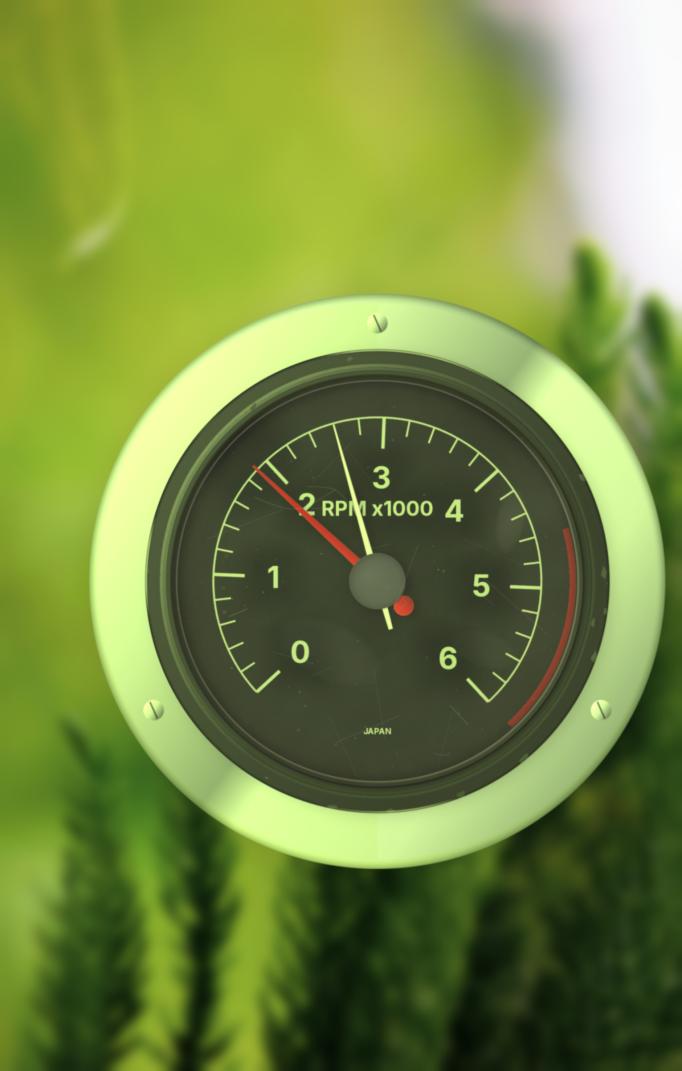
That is 1900 rpm
